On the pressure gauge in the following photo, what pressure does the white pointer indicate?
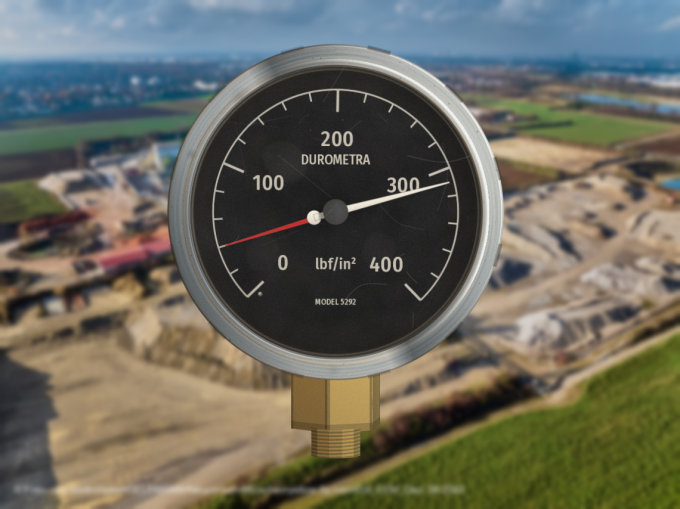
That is 310 psi
